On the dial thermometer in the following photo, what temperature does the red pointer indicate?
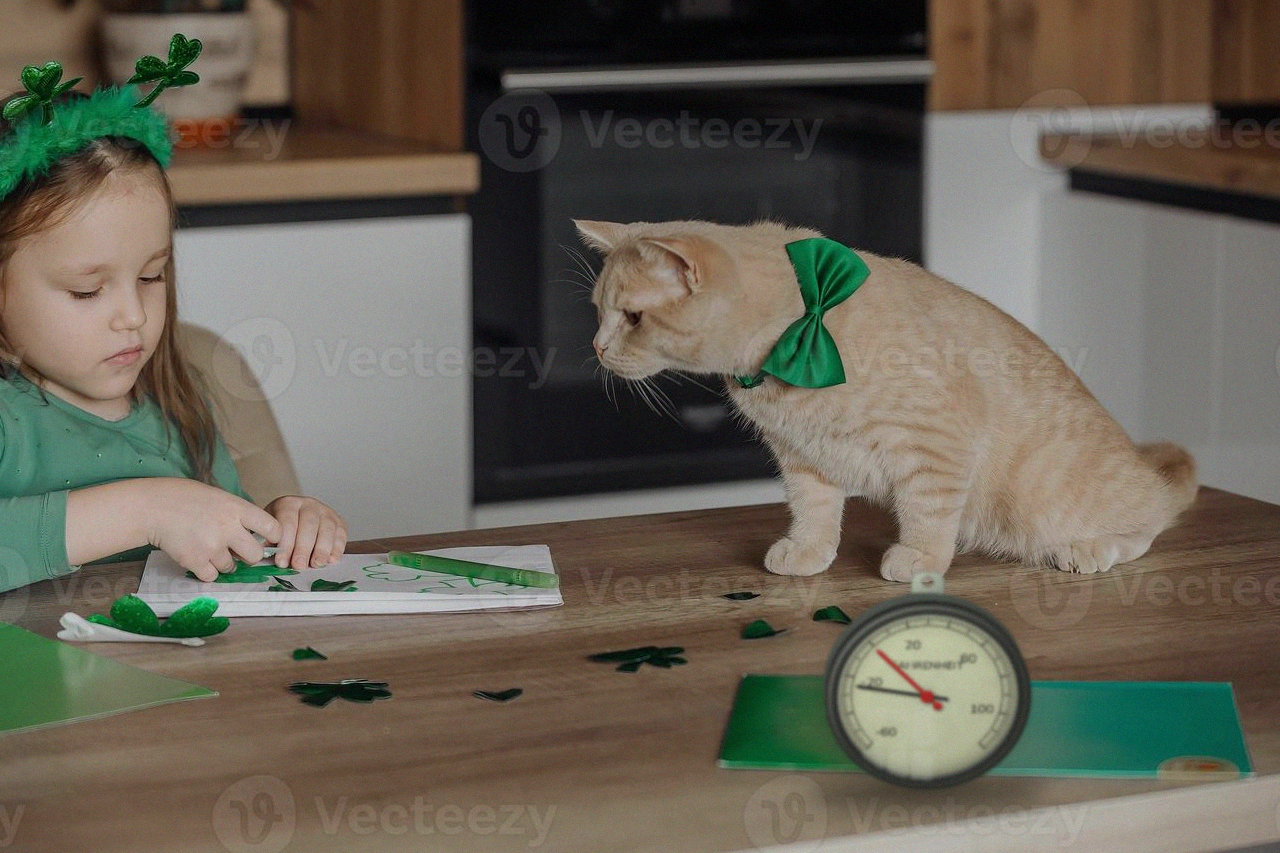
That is 0 °F
